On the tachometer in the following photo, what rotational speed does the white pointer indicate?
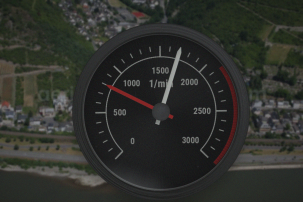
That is 1700 rpm
